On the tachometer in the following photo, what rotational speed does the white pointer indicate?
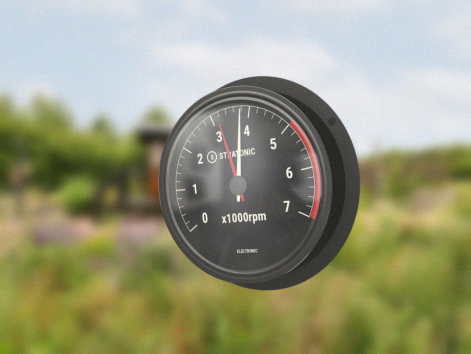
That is 3800 rpm
